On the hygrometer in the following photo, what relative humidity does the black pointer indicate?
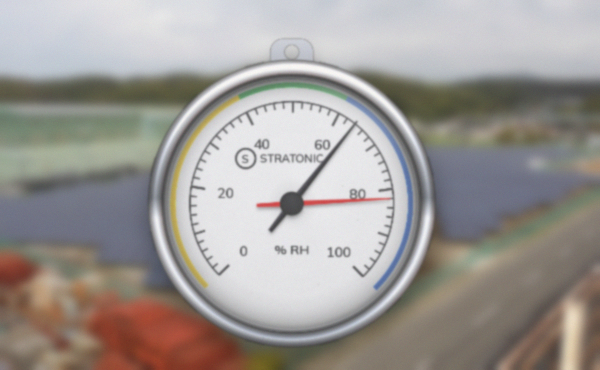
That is 64 %
